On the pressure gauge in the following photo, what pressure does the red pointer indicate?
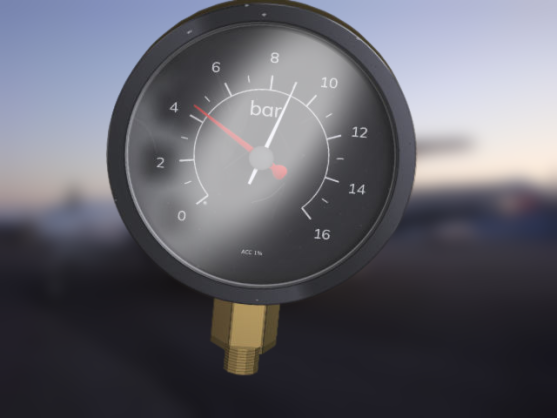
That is 4.5 bar
